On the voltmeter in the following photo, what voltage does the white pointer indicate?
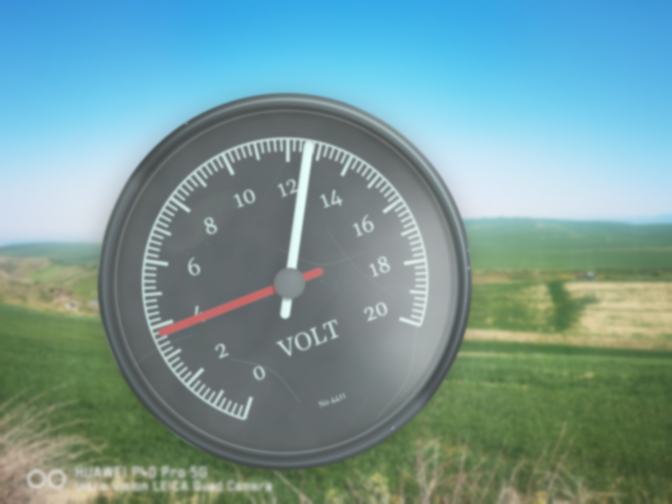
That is 12.6 V
